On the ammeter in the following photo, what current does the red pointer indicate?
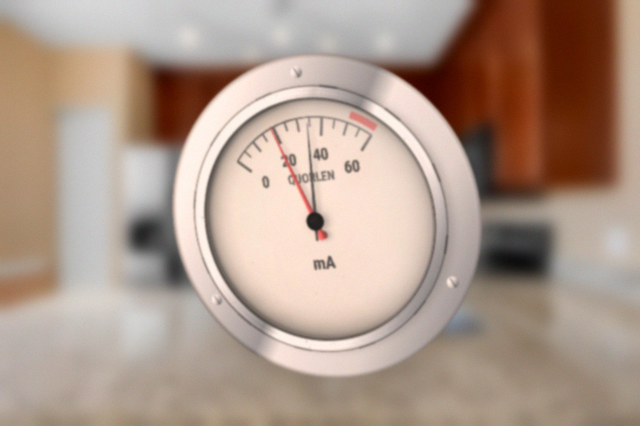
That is 20 mA
